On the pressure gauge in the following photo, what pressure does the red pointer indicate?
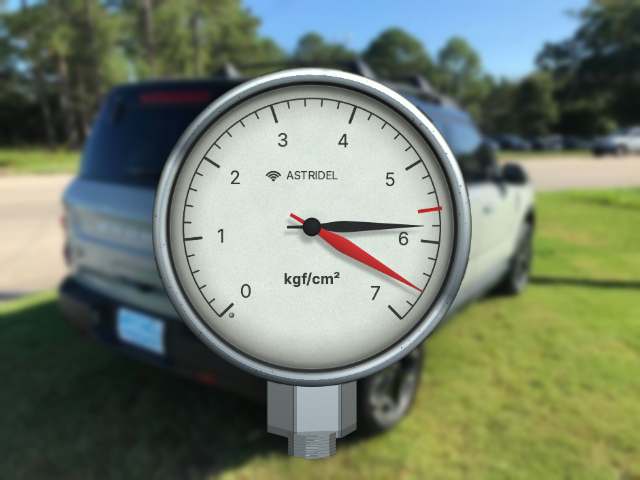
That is 6.6 kg/cm²
